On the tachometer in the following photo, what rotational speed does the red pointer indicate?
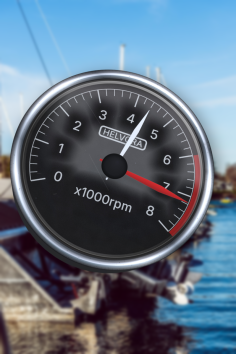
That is 7200 rpm
